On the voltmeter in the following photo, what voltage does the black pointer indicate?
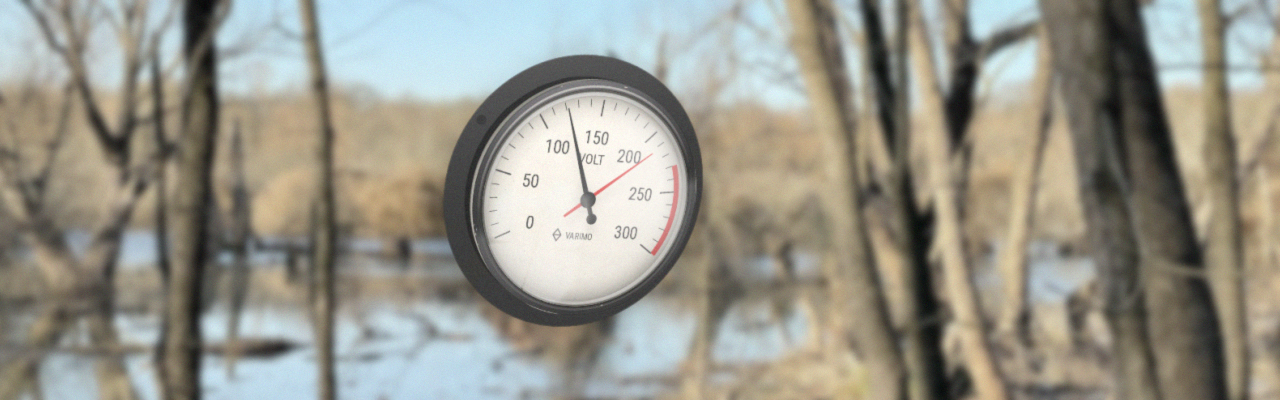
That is 120 V
